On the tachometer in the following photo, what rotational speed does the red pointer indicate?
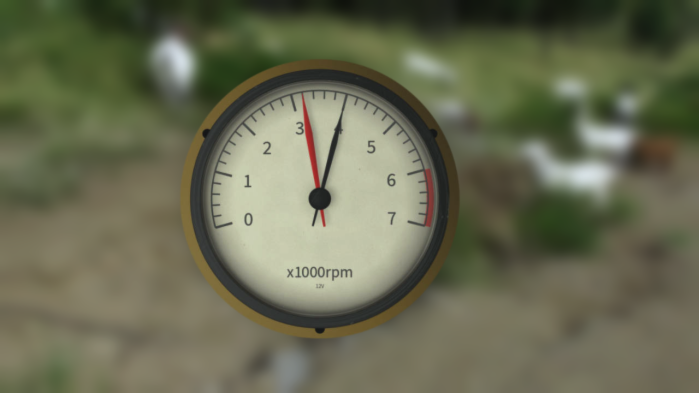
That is 3200 rpm
